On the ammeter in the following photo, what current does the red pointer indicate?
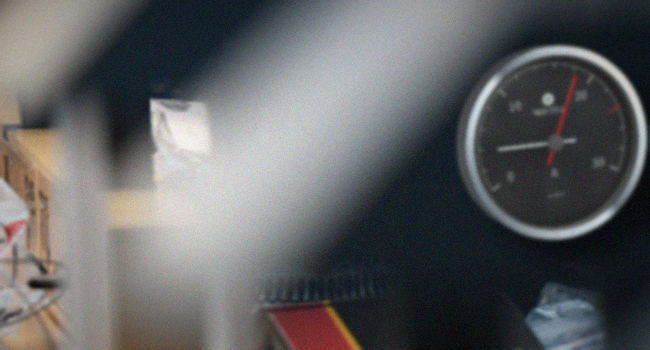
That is 18 A
